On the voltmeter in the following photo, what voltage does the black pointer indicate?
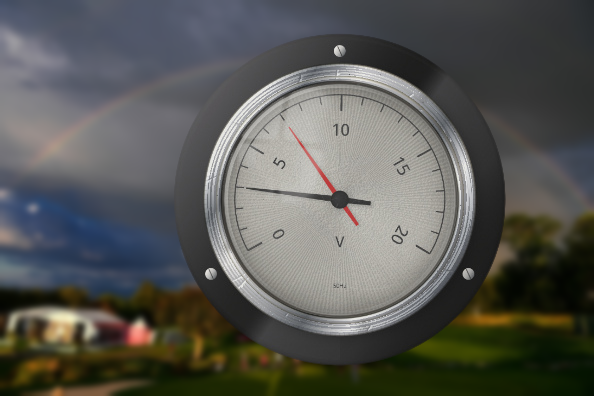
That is 3 V
